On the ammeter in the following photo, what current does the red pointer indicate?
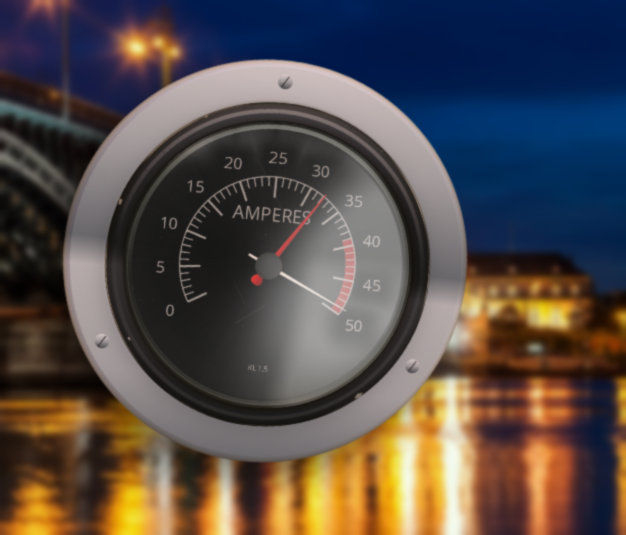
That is 32 A
